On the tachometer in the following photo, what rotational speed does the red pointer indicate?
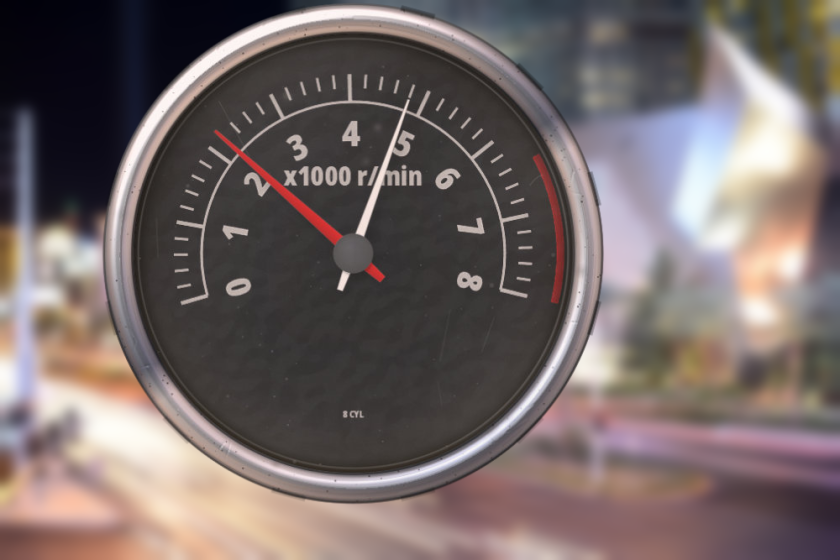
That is 2200 rpm
